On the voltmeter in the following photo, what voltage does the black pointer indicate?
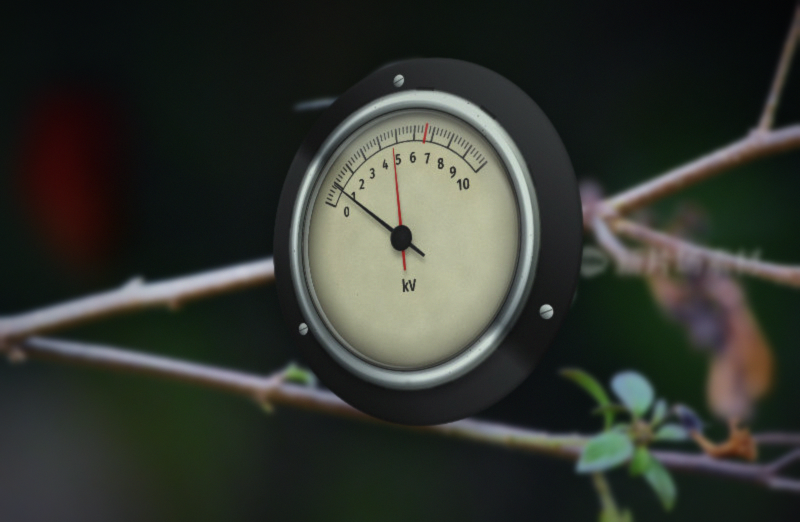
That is 1 kV
